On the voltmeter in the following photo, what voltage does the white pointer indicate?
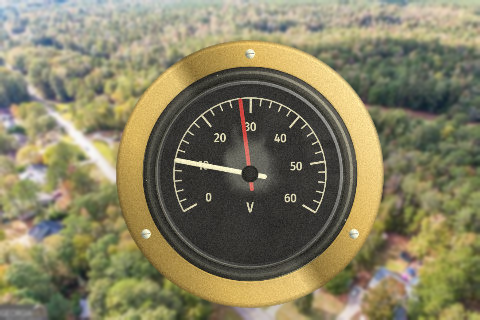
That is 10 V
